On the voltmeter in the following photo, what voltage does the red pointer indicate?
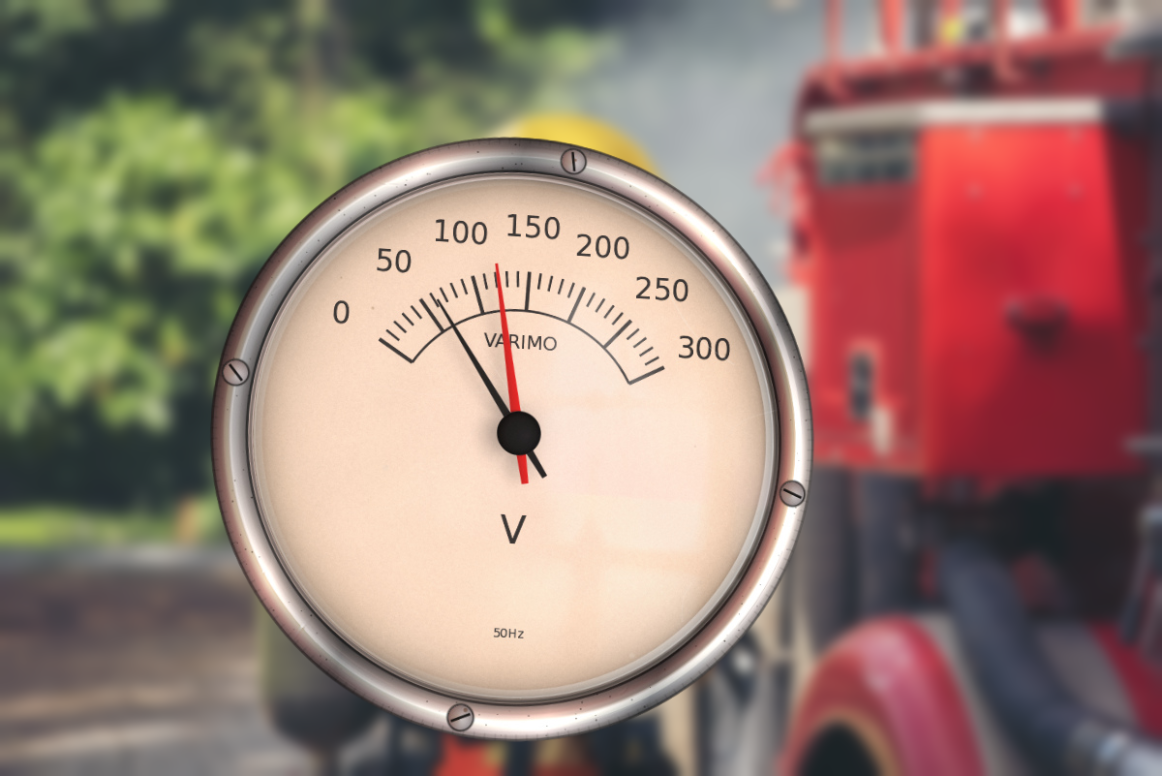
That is 120 V
